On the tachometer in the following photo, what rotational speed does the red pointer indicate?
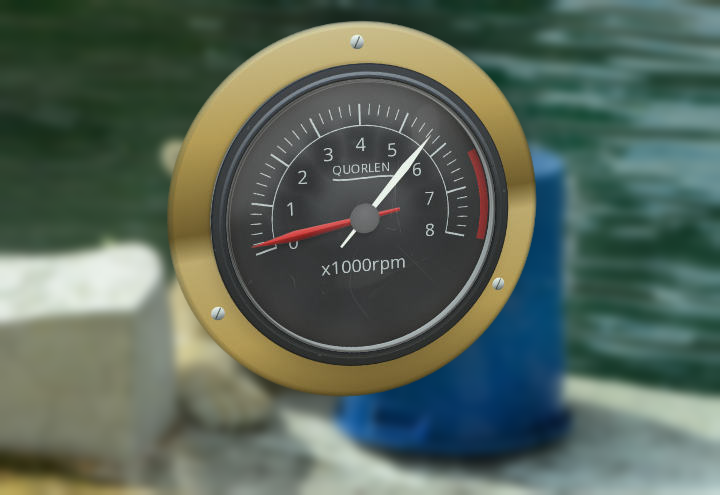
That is 200 rpm
